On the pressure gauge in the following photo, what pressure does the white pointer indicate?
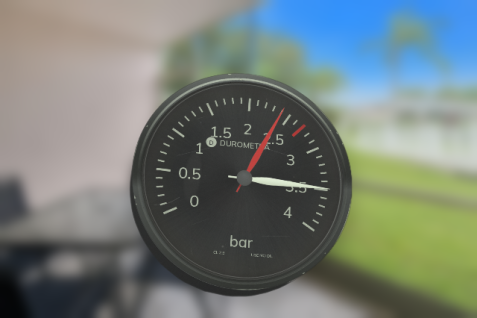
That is 3.5 bar
